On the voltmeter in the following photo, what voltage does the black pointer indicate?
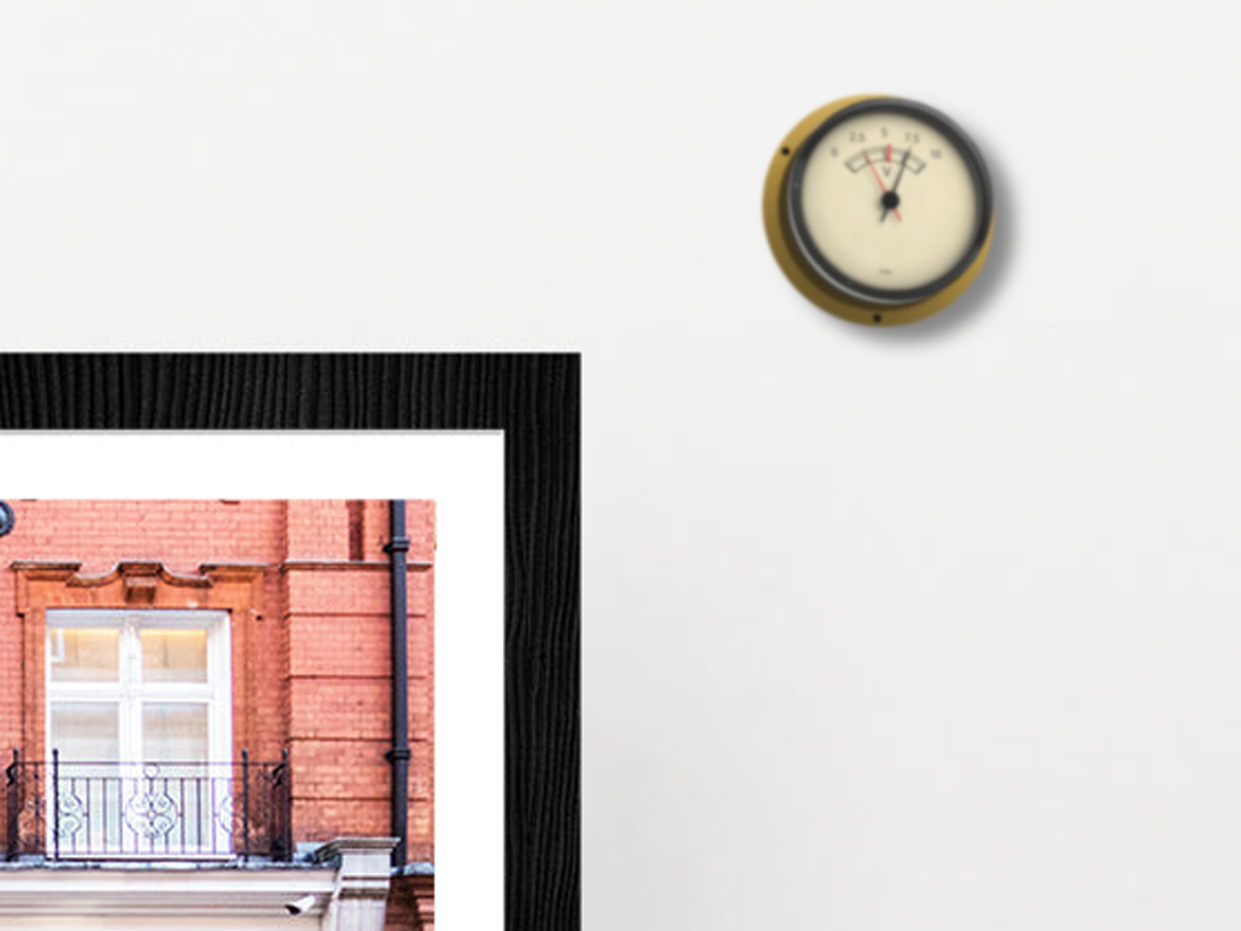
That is 7.5 V
